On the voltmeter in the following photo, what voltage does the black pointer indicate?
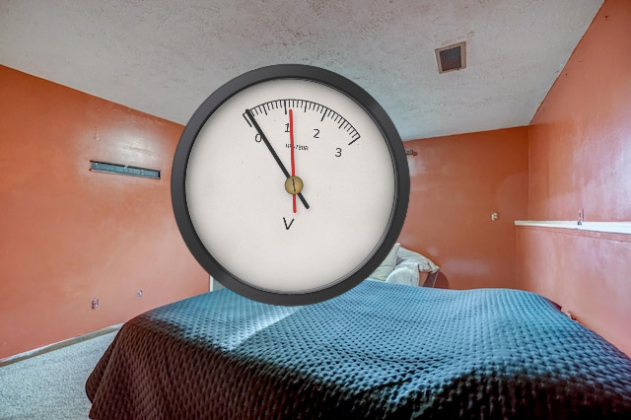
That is 0.1 V
